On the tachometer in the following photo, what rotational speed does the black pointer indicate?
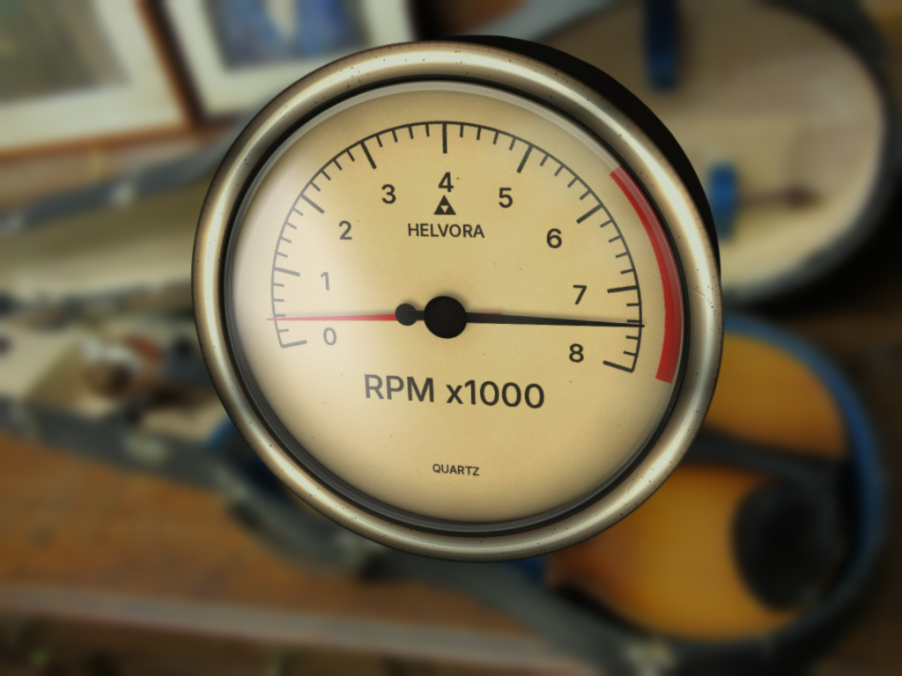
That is 7400 rpm
